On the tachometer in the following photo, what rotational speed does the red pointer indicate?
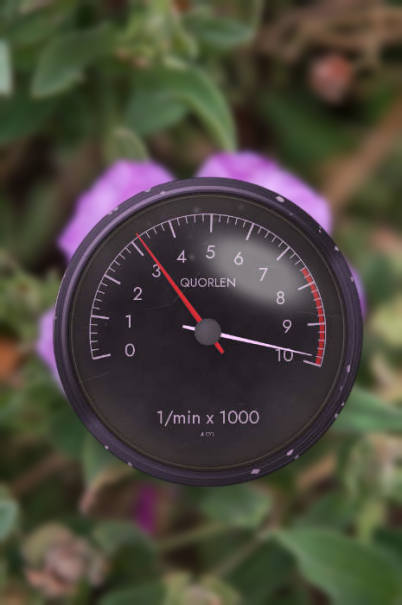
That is 3200 rpm
